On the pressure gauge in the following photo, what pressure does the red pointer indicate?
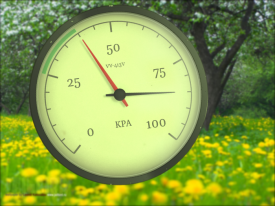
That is 40 kPa
